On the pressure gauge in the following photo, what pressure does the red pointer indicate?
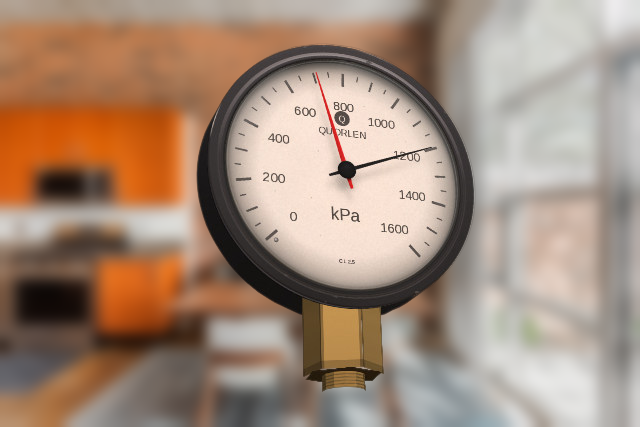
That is 700 kPa
